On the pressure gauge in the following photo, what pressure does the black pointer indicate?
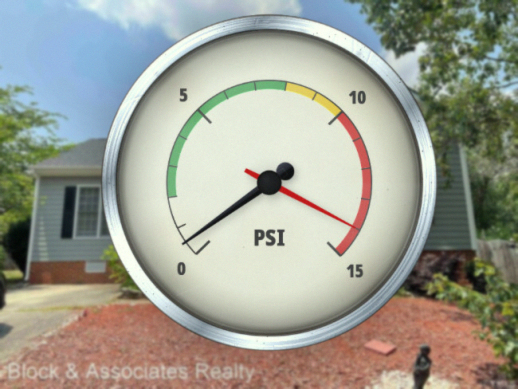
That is 0.5 psi
